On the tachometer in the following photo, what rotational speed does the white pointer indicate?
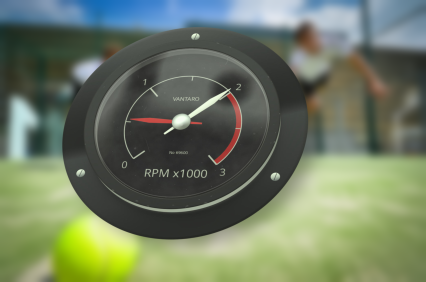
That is 2000 rpm
